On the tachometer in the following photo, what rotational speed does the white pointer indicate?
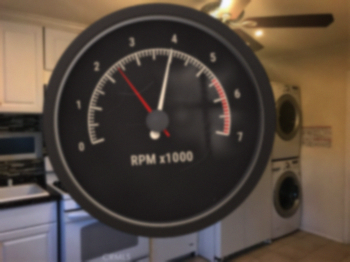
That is 4000 rpm
